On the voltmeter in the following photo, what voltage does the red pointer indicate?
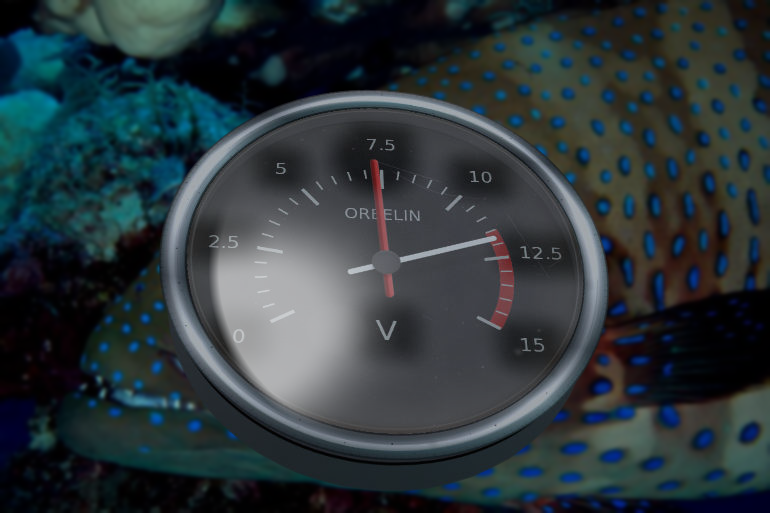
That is 7.25 V
